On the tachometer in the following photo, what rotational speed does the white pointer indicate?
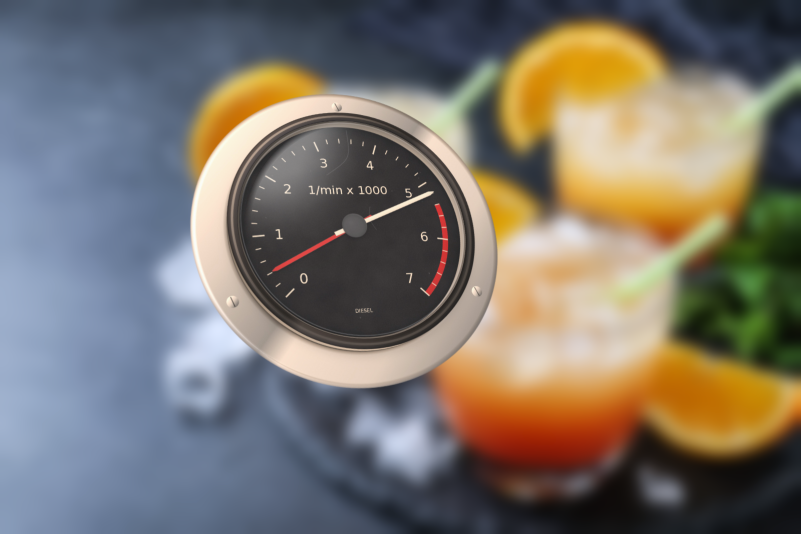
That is 5200 rpm
